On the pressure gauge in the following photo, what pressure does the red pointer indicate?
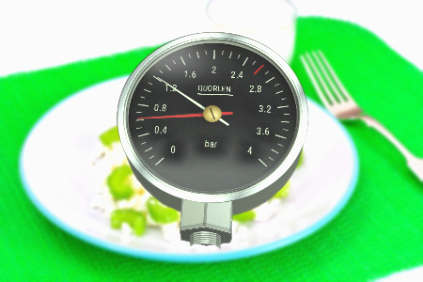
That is 0.6 bar
